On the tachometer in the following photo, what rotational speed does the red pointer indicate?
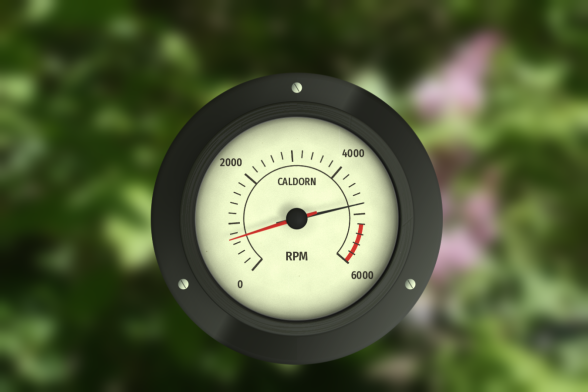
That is 700 rpm
